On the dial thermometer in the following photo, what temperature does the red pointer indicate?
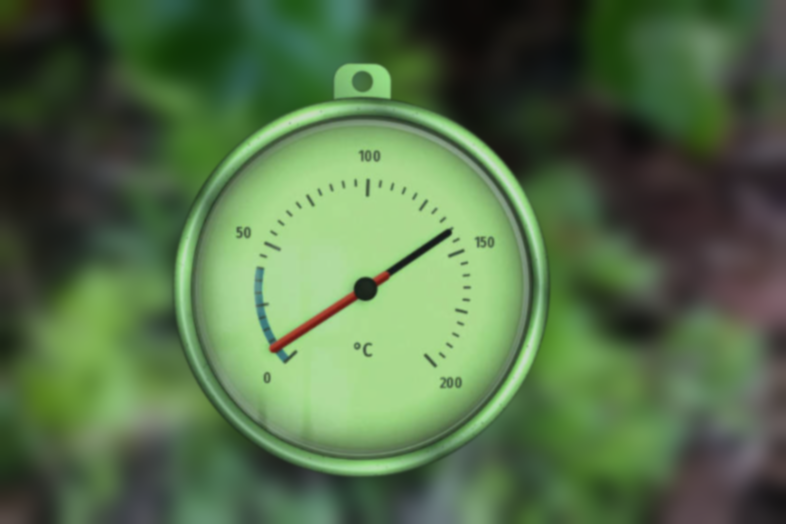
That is 7.5 °C
